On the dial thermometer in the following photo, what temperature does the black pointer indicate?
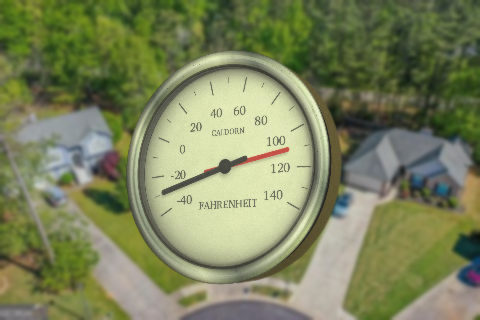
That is -30 °F
